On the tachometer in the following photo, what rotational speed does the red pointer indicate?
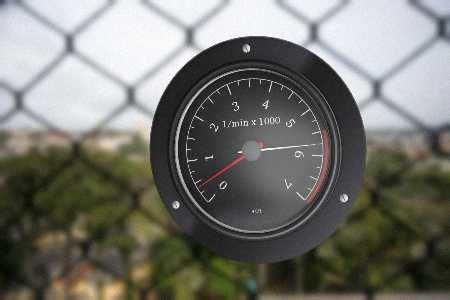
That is 375 rpm
